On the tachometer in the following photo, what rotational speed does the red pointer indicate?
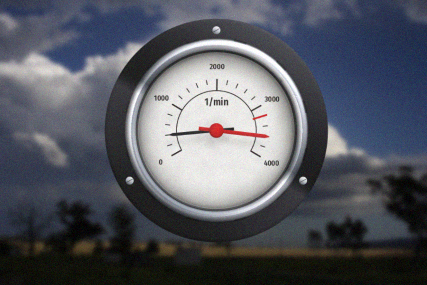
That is 3600 rpm
